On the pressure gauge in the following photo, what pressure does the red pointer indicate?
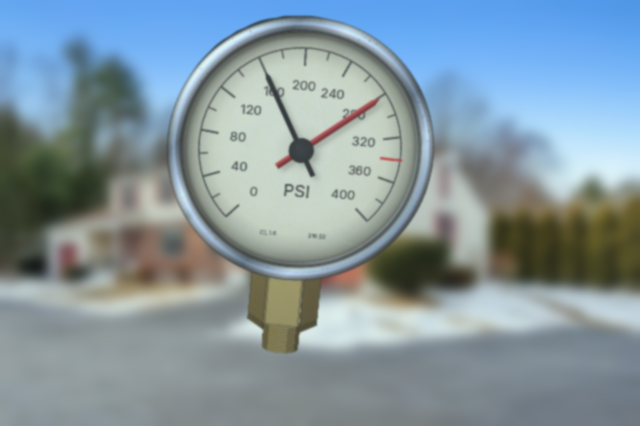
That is 280 psi
